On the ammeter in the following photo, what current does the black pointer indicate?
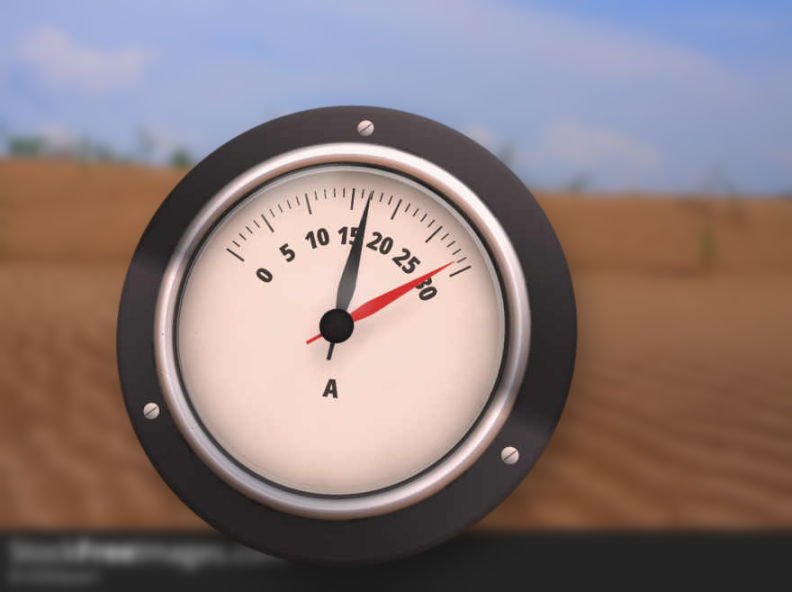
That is 17 A
